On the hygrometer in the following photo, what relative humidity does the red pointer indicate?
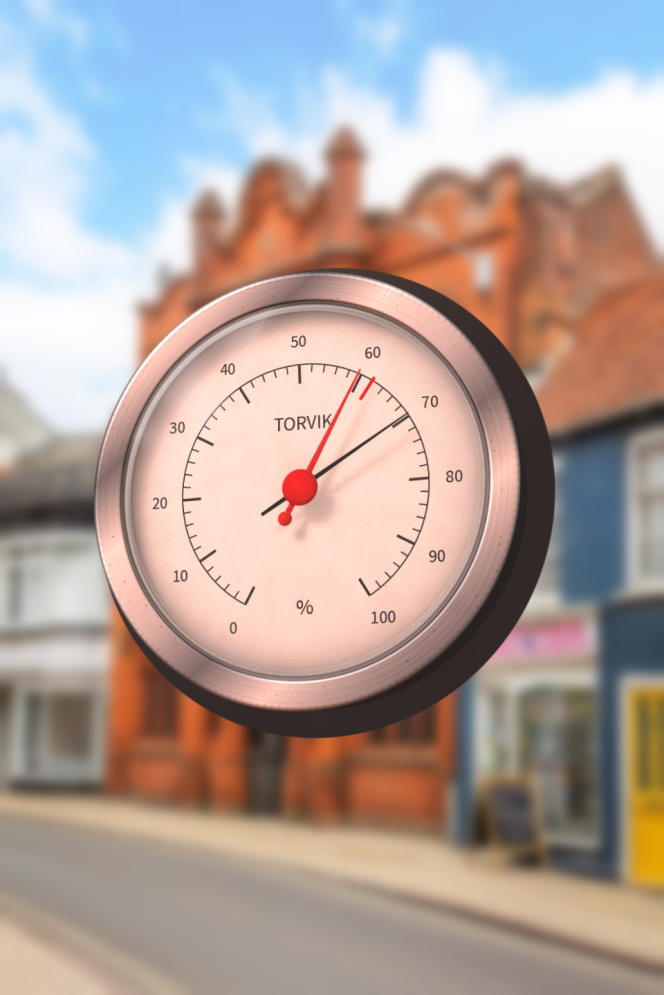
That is 60 %
